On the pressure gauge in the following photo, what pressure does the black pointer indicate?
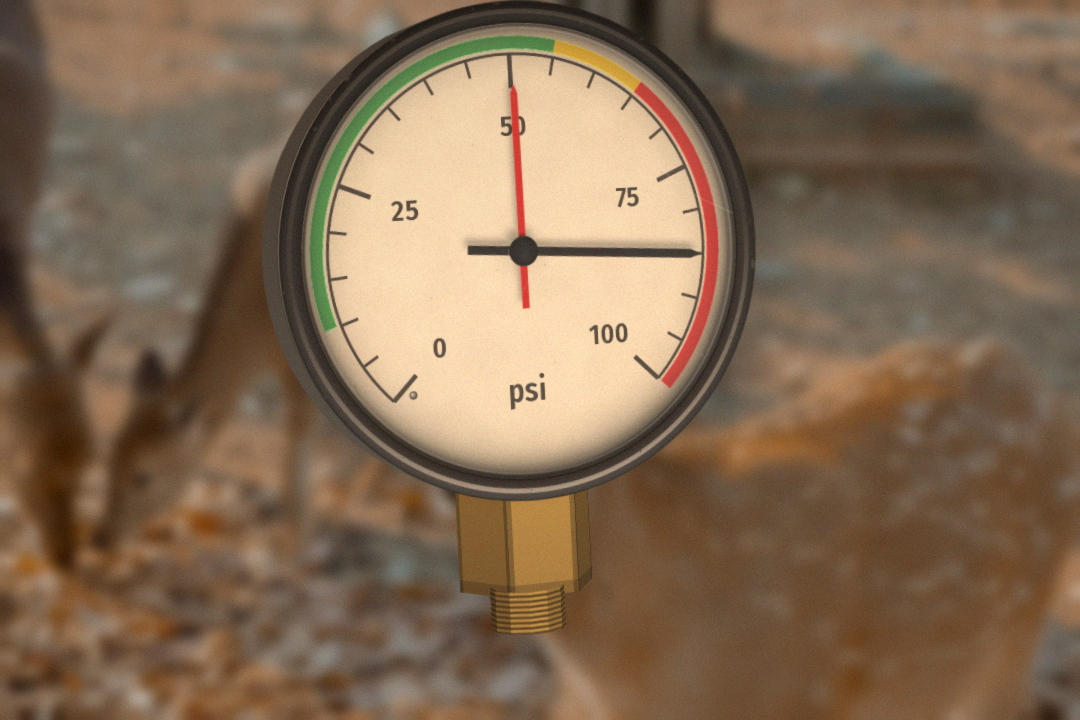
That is 85 psi
